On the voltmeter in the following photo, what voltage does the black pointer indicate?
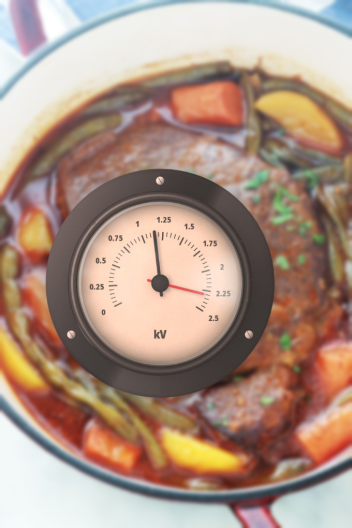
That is 1.15 kV
